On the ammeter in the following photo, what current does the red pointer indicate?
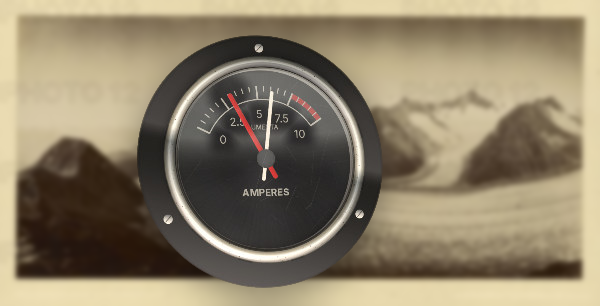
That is 3 A
